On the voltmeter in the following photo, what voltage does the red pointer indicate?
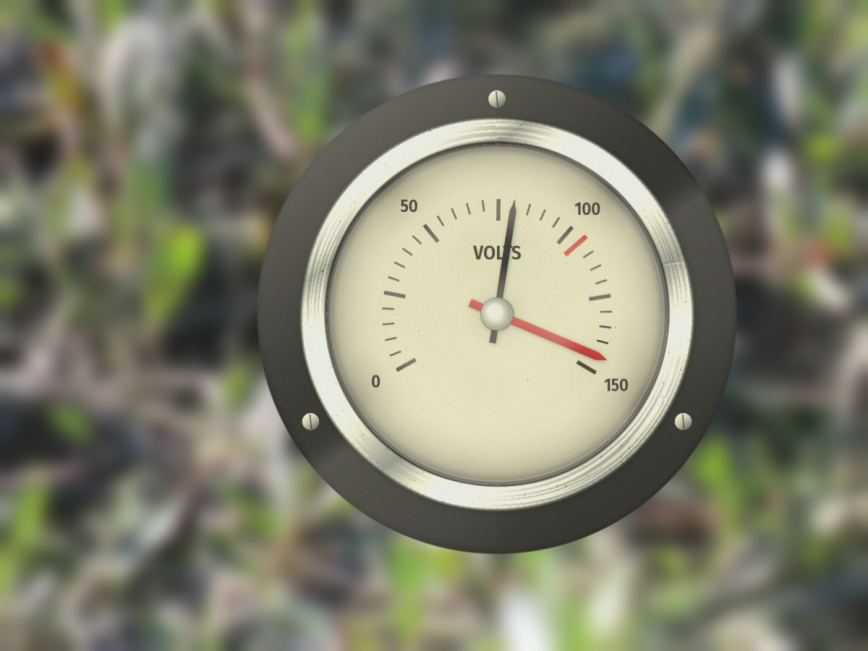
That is 145 V
